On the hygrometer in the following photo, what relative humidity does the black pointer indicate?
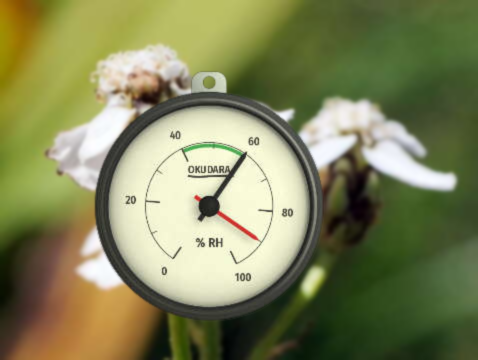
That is 60 %
